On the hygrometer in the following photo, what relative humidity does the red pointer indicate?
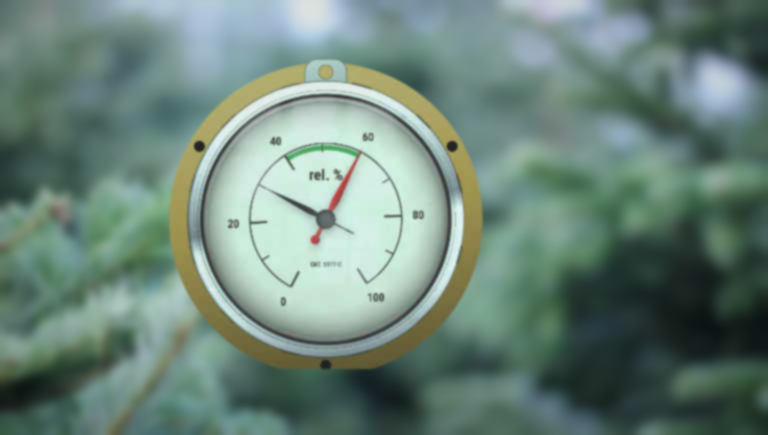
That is 60 %
